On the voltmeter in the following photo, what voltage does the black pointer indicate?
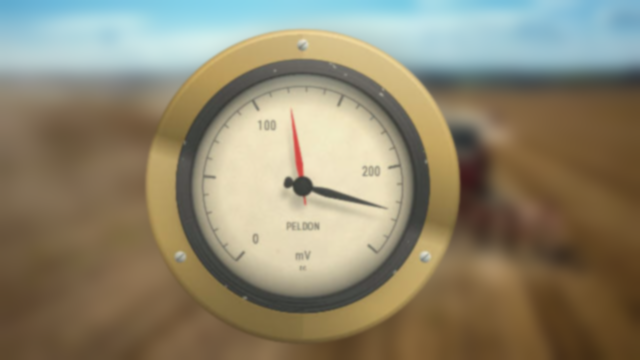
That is 225 mV
